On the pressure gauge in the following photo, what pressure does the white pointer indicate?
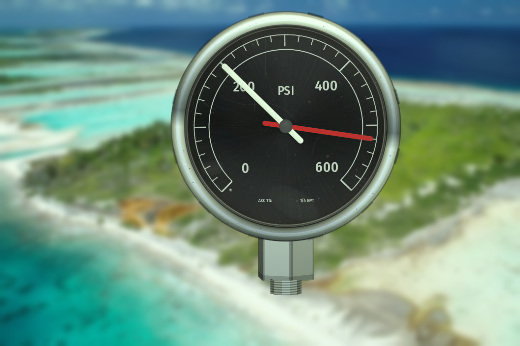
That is 200 psi
